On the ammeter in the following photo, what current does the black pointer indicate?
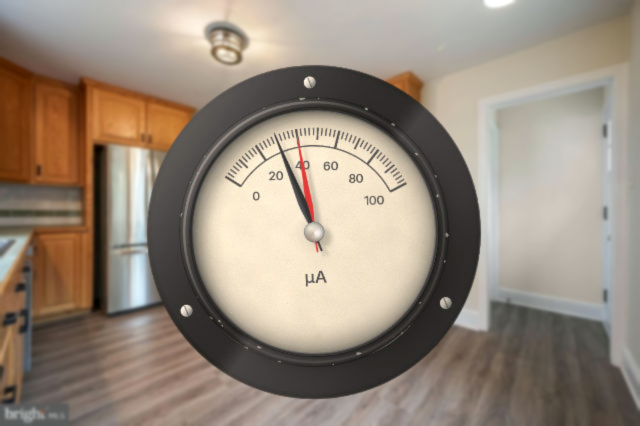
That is 30 µA
